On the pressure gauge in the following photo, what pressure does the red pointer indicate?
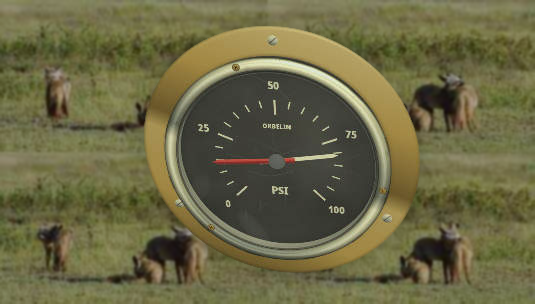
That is 15 psi
